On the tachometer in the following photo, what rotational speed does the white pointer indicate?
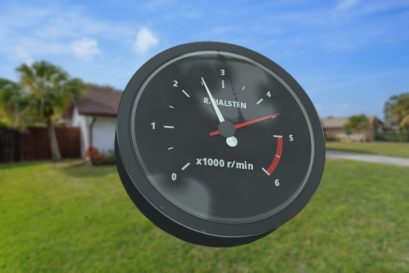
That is 2500 rpm
